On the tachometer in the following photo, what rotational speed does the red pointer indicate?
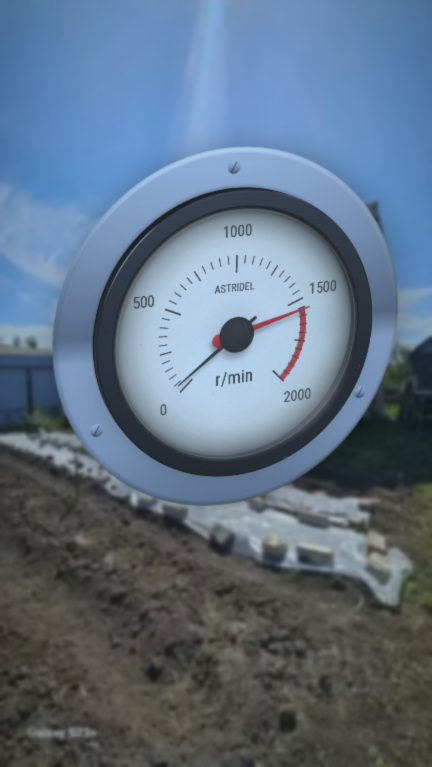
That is 1550 rpm
